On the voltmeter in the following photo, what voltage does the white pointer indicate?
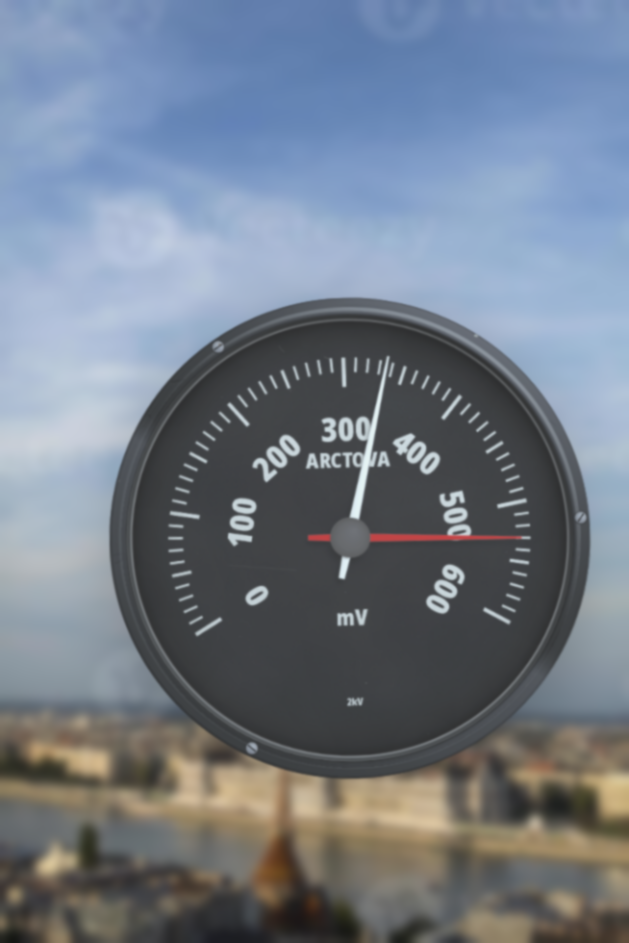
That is 335 mV
